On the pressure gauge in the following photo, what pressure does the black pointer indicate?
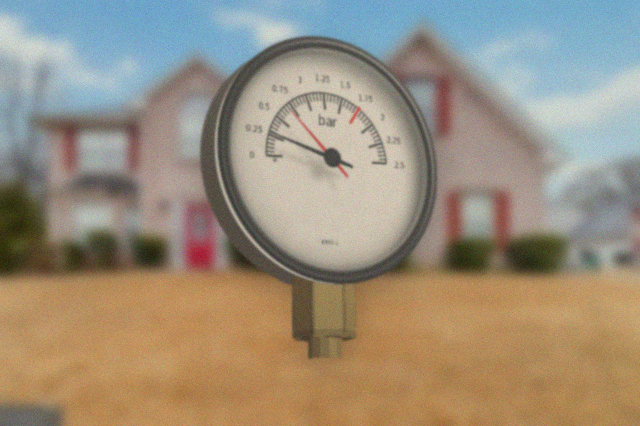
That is 0.25 bar
